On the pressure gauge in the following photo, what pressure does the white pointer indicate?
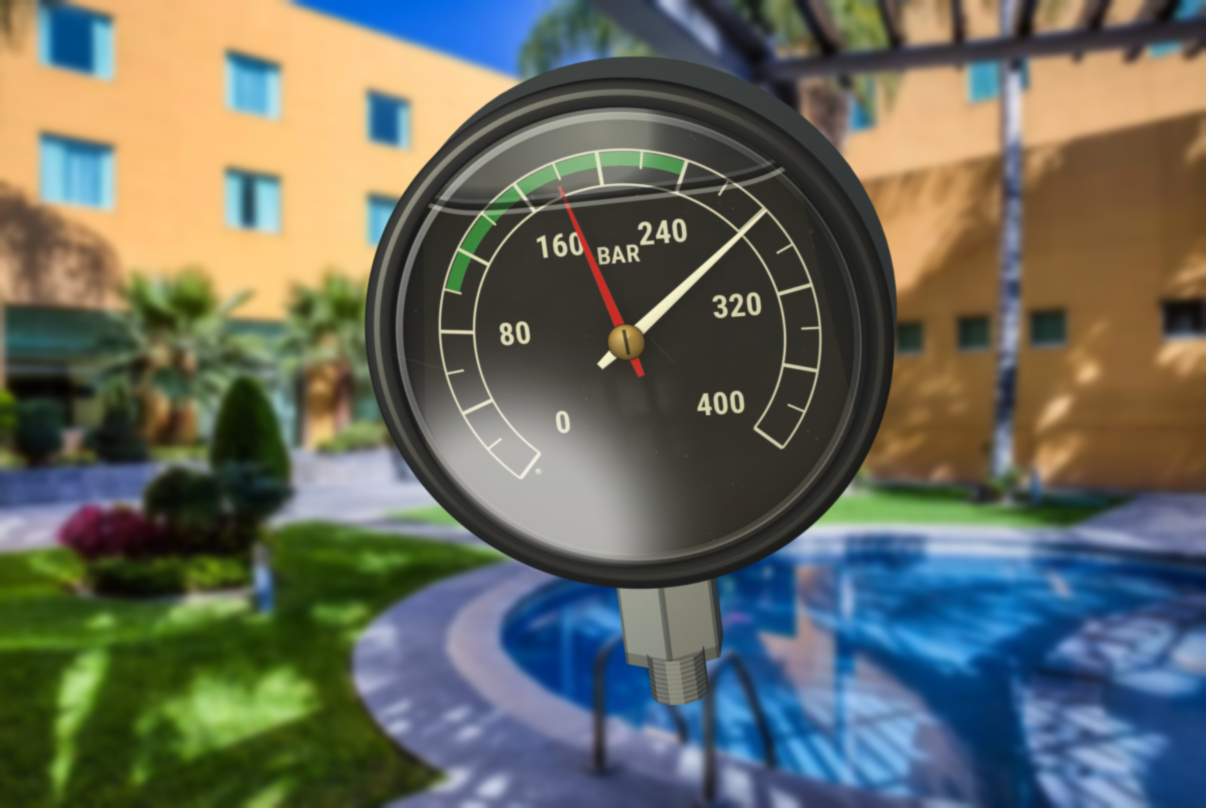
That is 280 bar
